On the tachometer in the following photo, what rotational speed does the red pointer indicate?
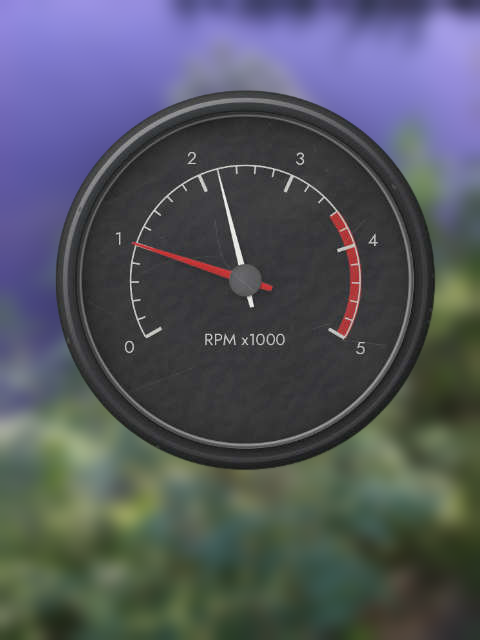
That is 1000 rpm
